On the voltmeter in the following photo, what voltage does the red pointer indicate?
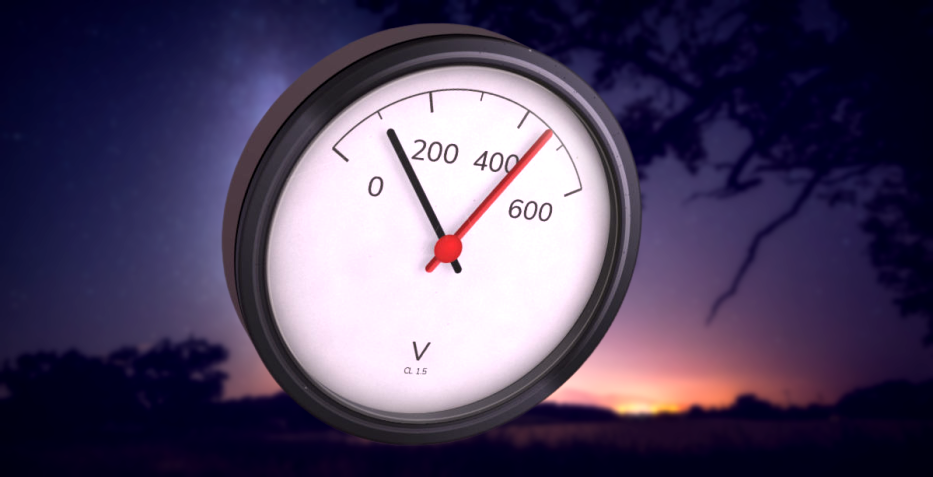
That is 450 V
